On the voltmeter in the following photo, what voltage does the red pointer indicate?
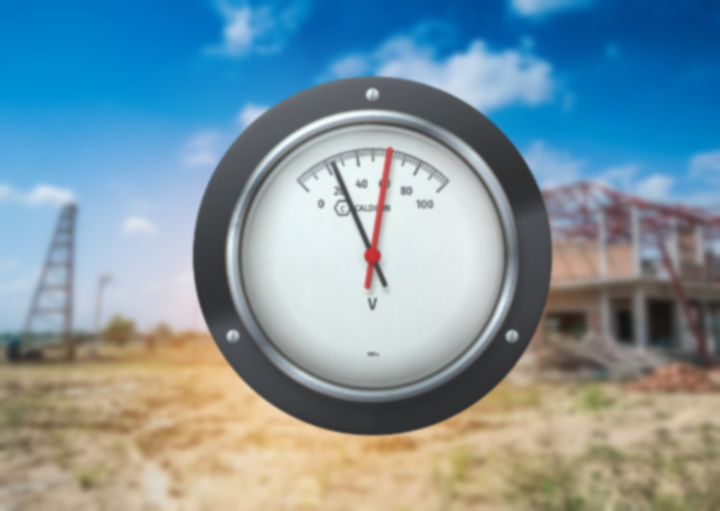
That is 60 V
